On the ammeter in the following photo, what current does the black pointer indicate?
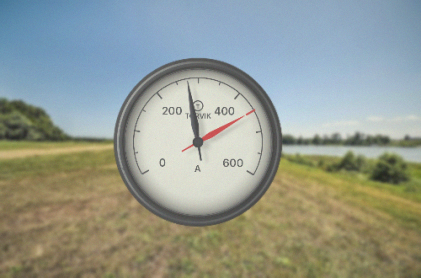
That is 275 A
